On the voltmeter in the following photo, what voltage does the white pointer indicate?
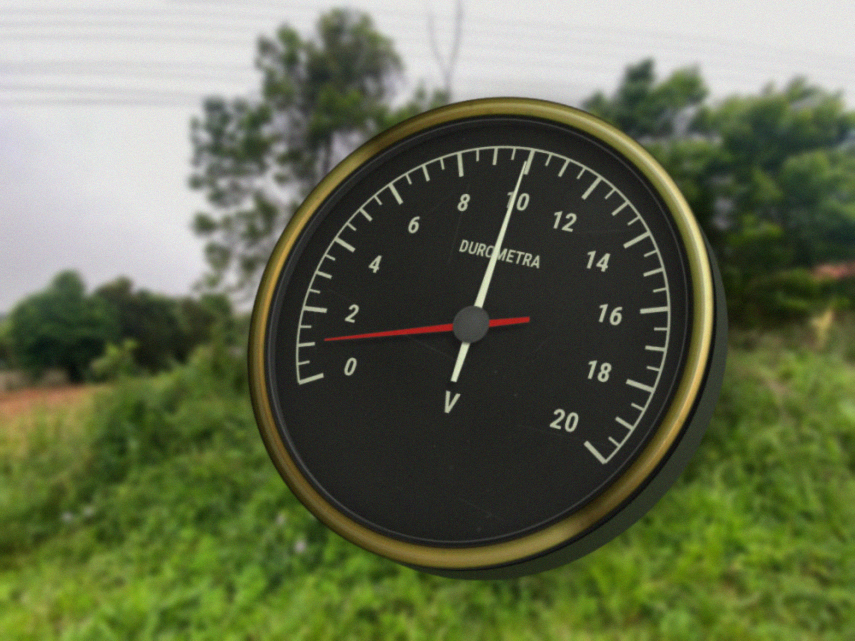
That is 10 V
